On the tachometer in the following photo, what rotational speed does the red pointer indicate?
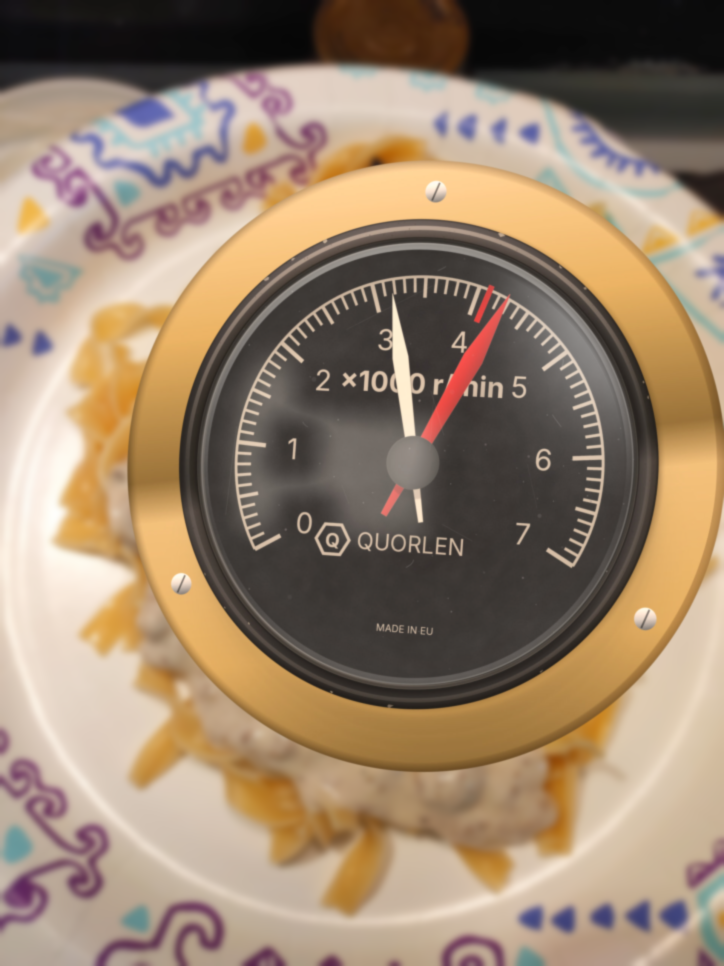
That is 4300 rpm
